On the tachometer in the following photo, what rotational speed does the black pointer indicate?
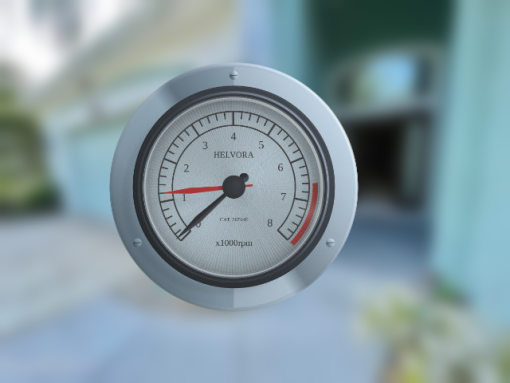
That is 100 rpm
